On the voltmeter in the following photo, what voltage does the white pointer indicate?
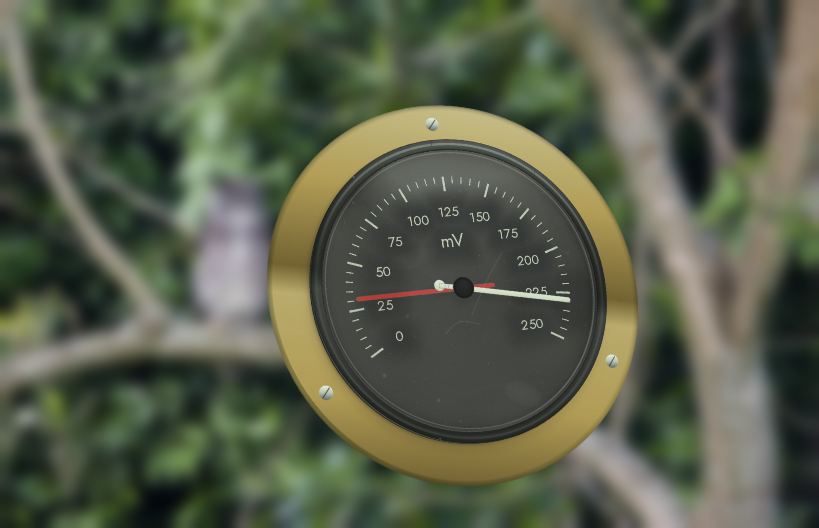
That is 230 mV
